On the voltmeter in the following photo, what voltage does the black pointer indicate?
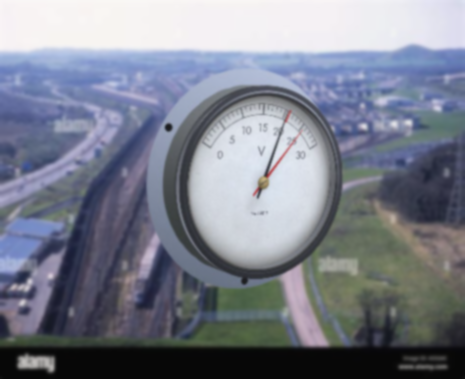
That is 20 V
